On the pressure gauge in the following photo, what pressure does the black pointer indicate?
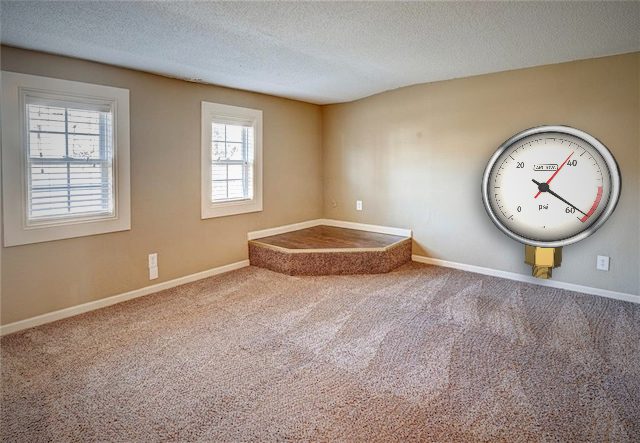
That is 58 psi
